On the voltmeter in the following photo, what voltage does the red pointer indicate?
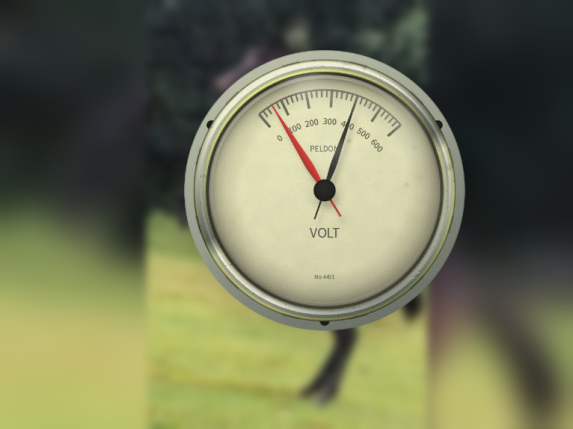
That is 60 V
